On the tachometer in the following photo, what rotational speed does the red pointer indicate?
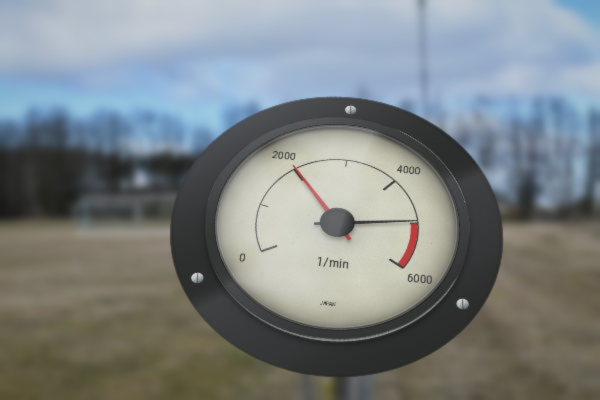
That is 2000 rpm
